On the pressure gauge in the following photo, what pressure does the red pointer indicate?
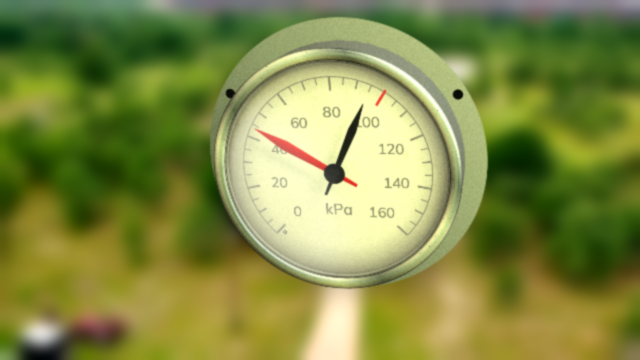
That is 45 kPa
